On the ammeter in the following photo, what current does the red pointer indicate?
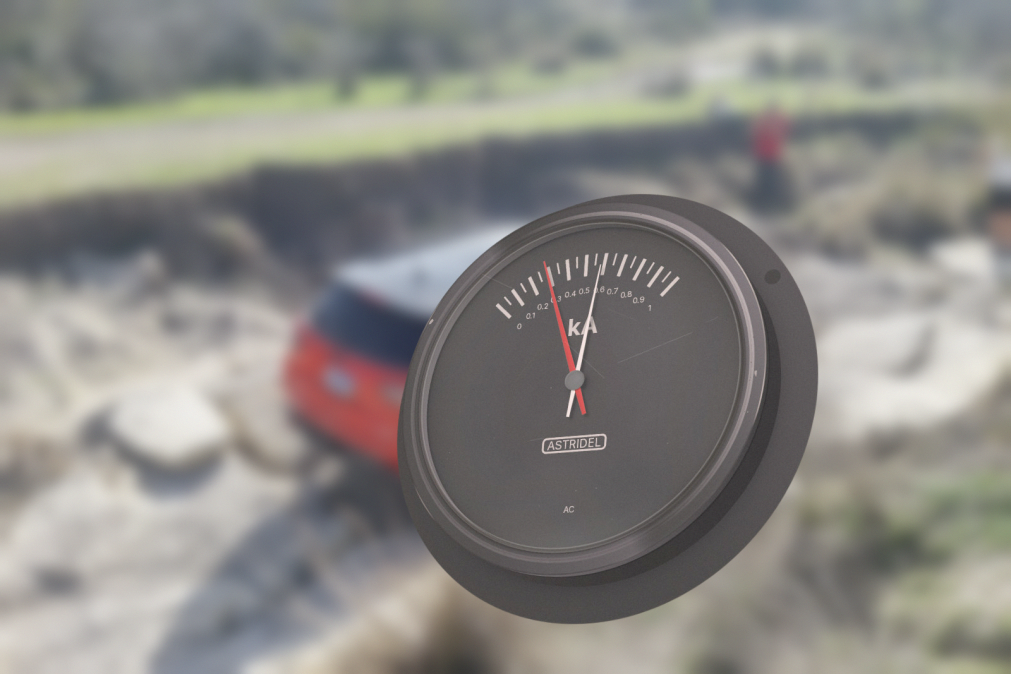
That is 0.3 kA
